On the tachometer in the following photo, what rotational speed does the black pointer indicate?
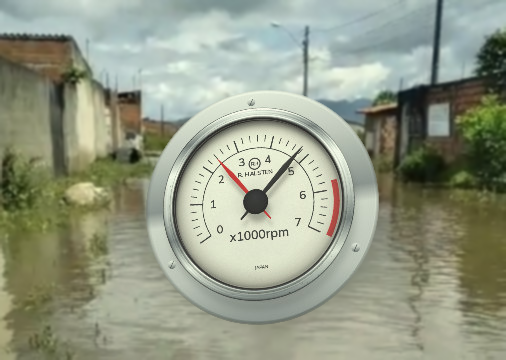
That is 4800 rpm
